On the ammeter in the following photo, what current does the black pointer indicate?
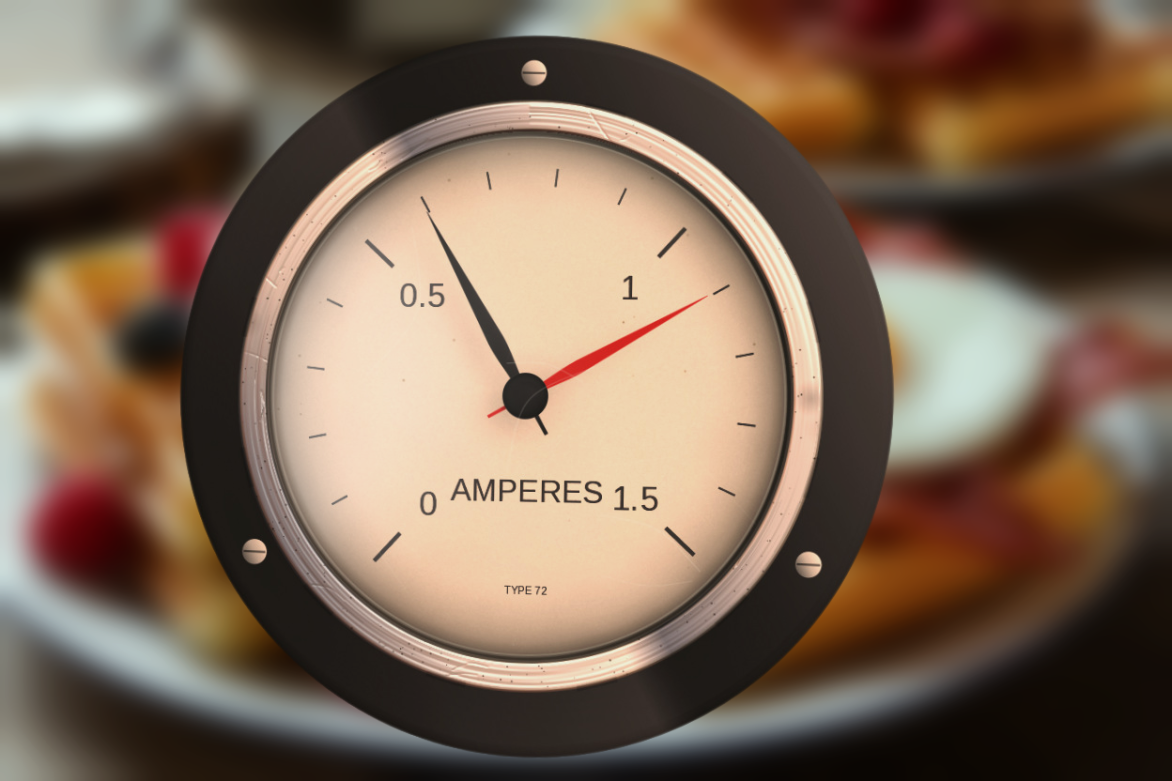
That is 0.6 A
